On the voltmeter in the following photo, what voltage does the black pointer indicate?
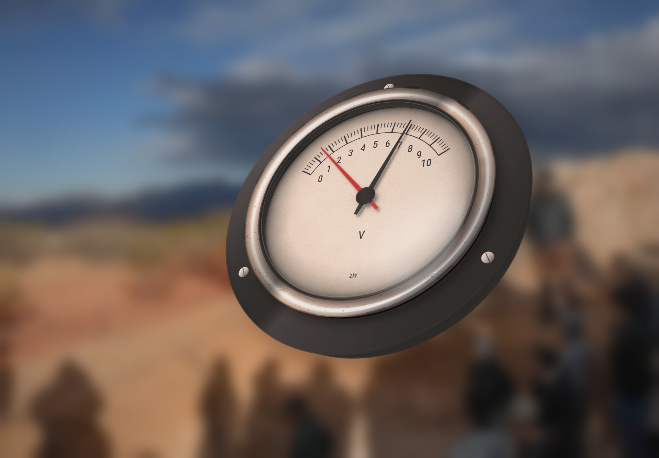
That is 7 V
